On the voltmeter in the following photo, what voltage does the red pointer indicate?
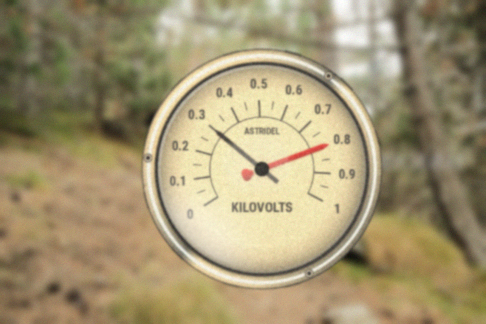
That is 0.8 kV
